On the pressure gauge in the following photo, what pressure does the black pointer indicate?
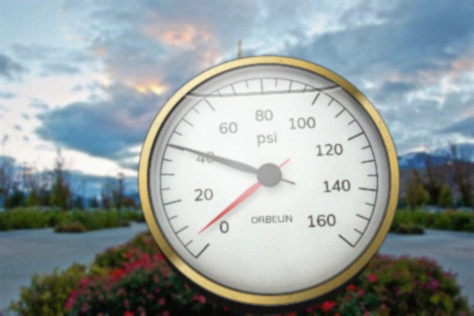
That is 40 psi
